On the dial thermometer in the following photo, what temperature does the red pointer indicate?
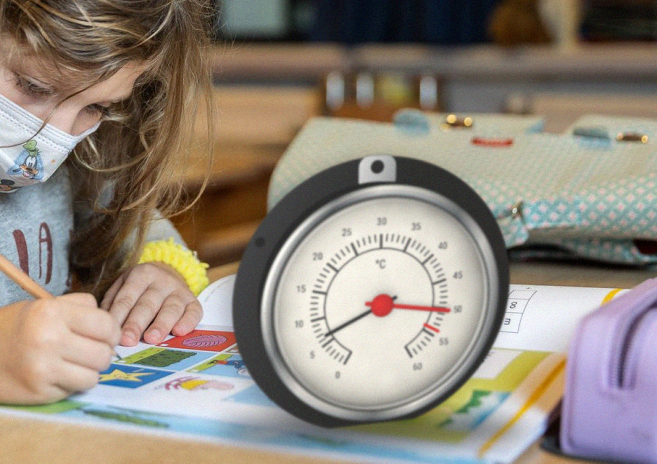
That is 50 °C
